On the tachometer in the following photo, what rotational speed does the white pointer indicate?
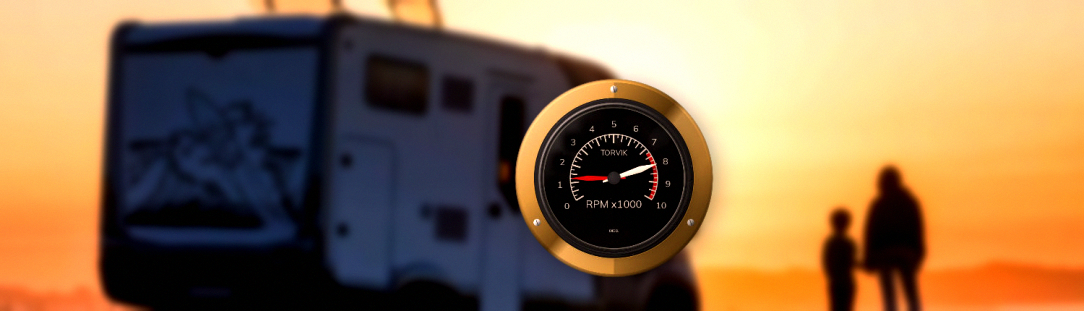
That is 8000 rpm
